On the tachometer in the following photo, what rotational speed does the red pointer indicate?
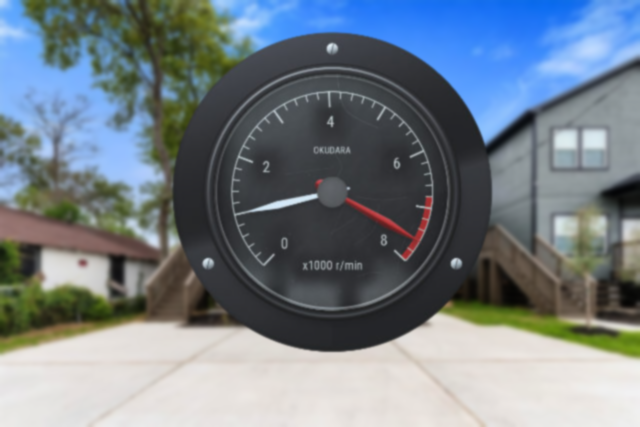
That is 7600 rpm
